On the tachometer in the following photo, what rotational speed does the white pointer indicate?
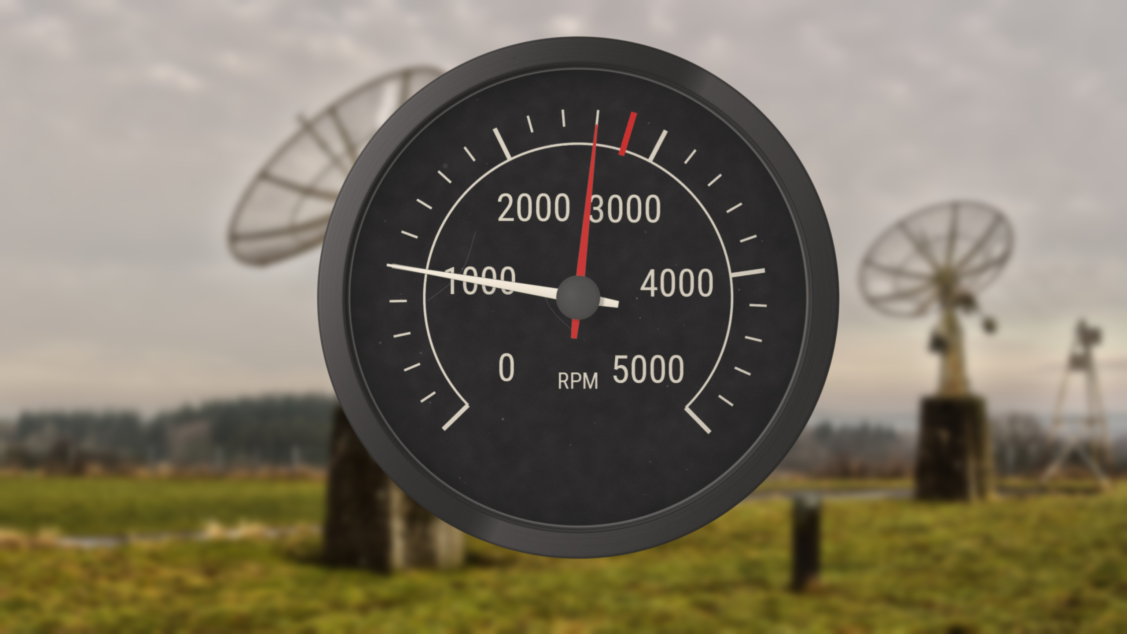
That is 1000 rpm
